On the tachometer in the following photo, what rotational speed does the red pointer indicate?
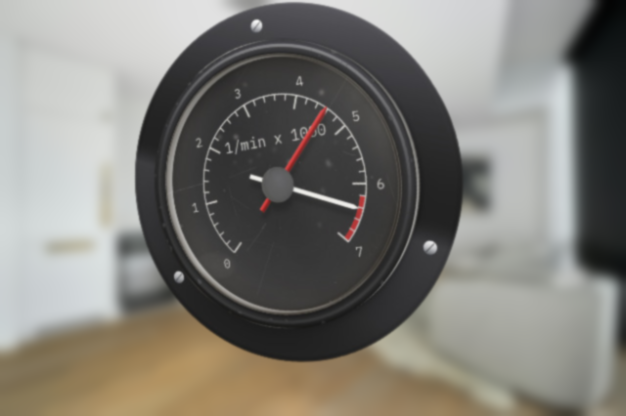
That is 4600 rpm
